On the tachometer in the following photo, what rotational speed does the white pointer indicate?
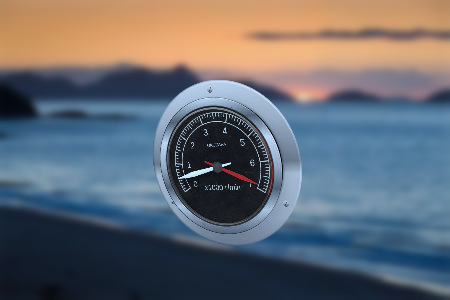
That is 500 rpm
